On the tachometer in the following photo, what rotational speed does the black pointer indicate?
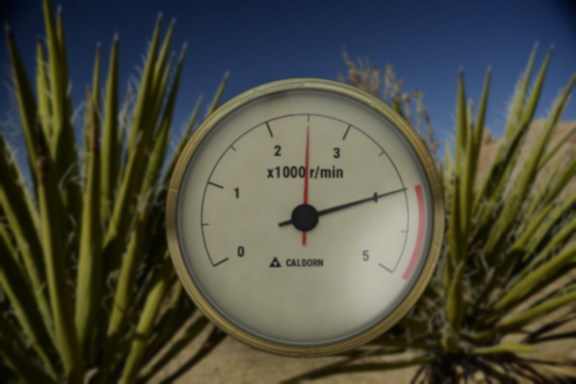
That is 4000 rpm
